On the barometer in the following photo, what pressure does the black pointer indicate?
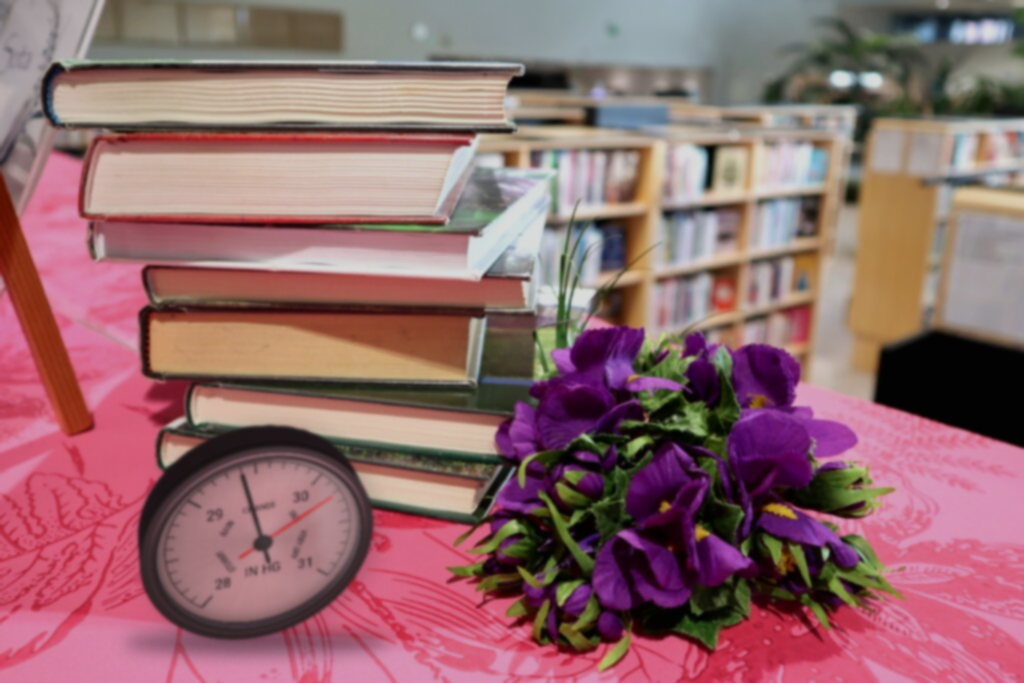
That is 29.4 inHg
